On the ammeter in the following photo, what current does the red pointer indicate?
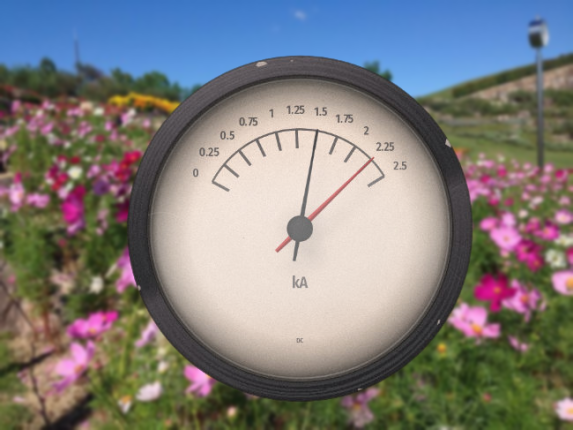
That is 2.25 kA
